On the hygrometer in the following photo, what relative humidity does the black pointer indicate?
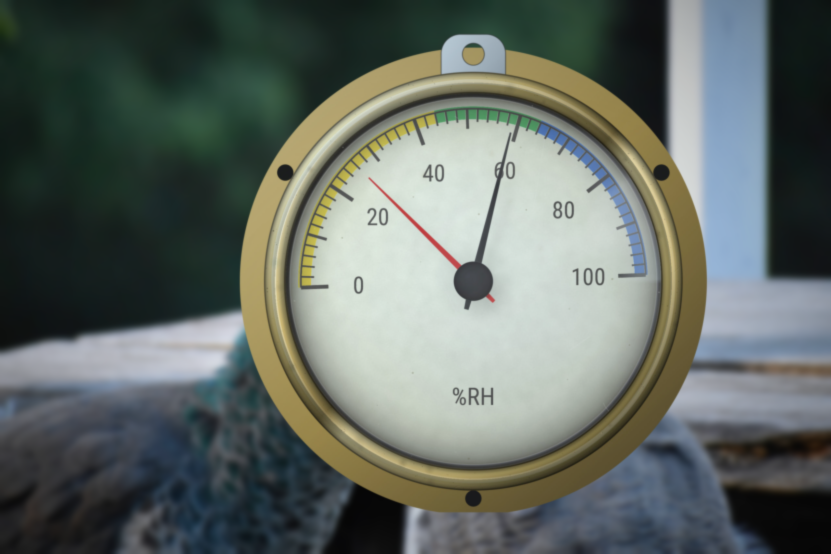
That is 59 %
